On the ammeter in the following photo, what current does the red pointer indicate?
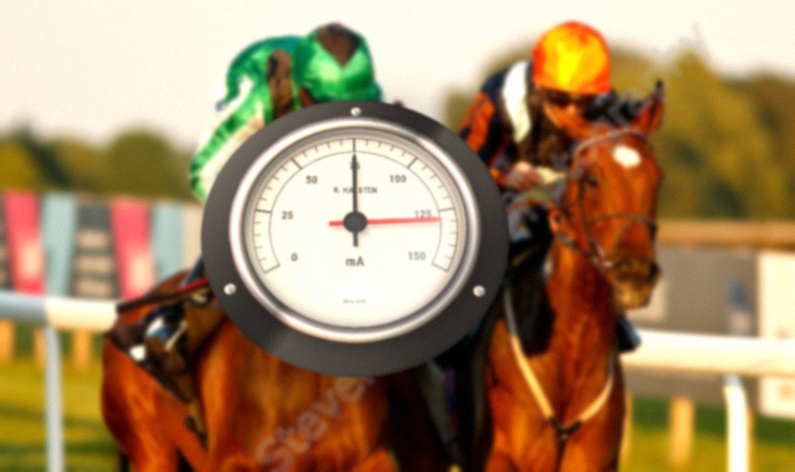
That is 130 mA
